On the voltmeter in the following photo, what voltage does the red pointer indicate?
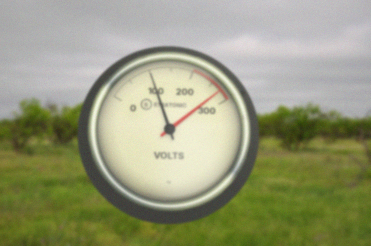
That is 275 V
